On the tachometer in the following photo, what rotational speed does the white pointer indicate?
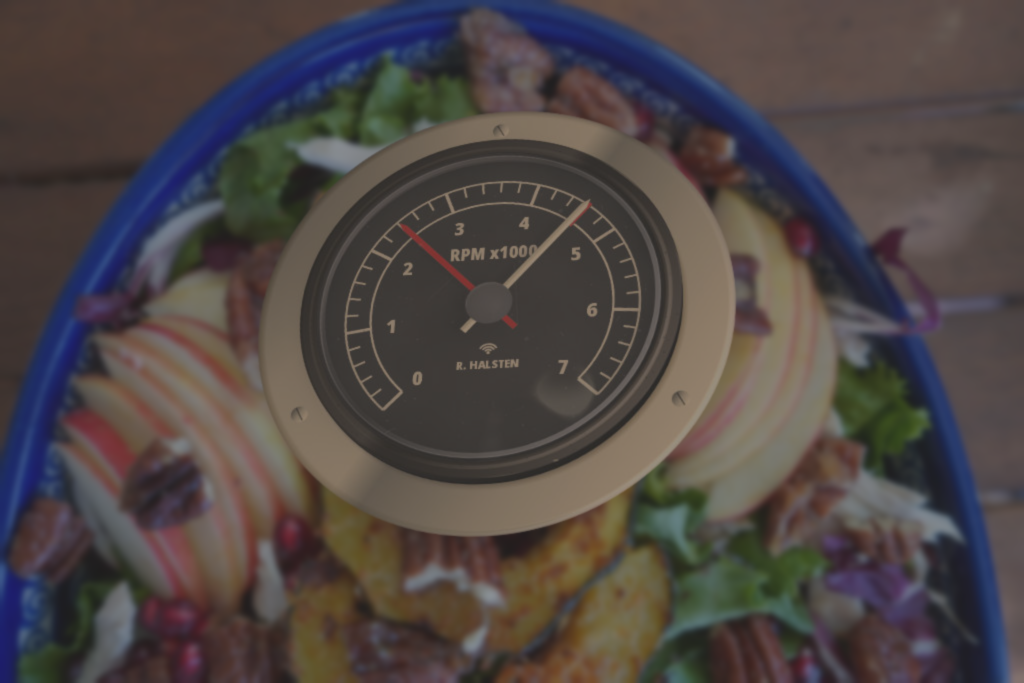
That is 4600 rpm
